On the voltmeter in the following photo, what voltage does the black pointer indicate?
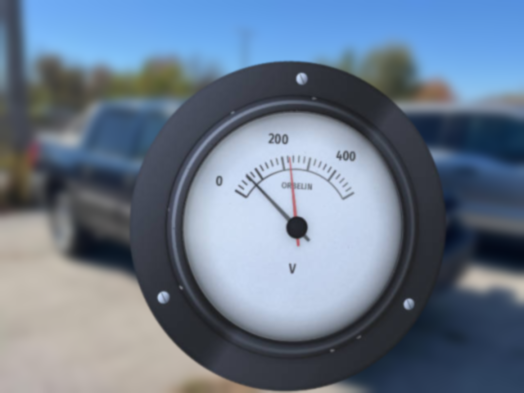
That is 60 V
